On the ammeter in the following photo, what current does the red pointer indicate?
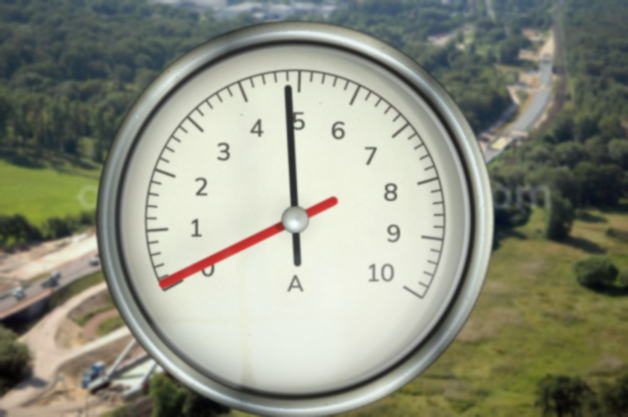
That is 0.1 A
